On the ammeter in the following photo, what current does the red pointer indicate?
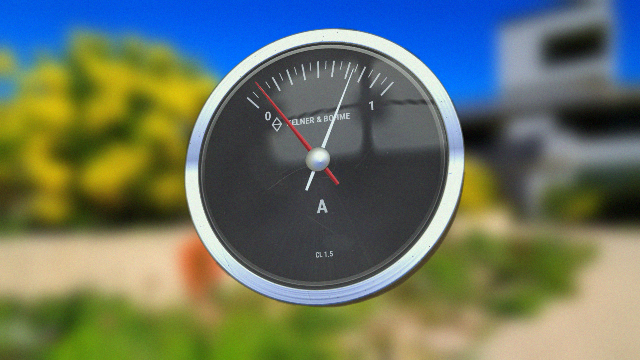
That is 0.1 A
